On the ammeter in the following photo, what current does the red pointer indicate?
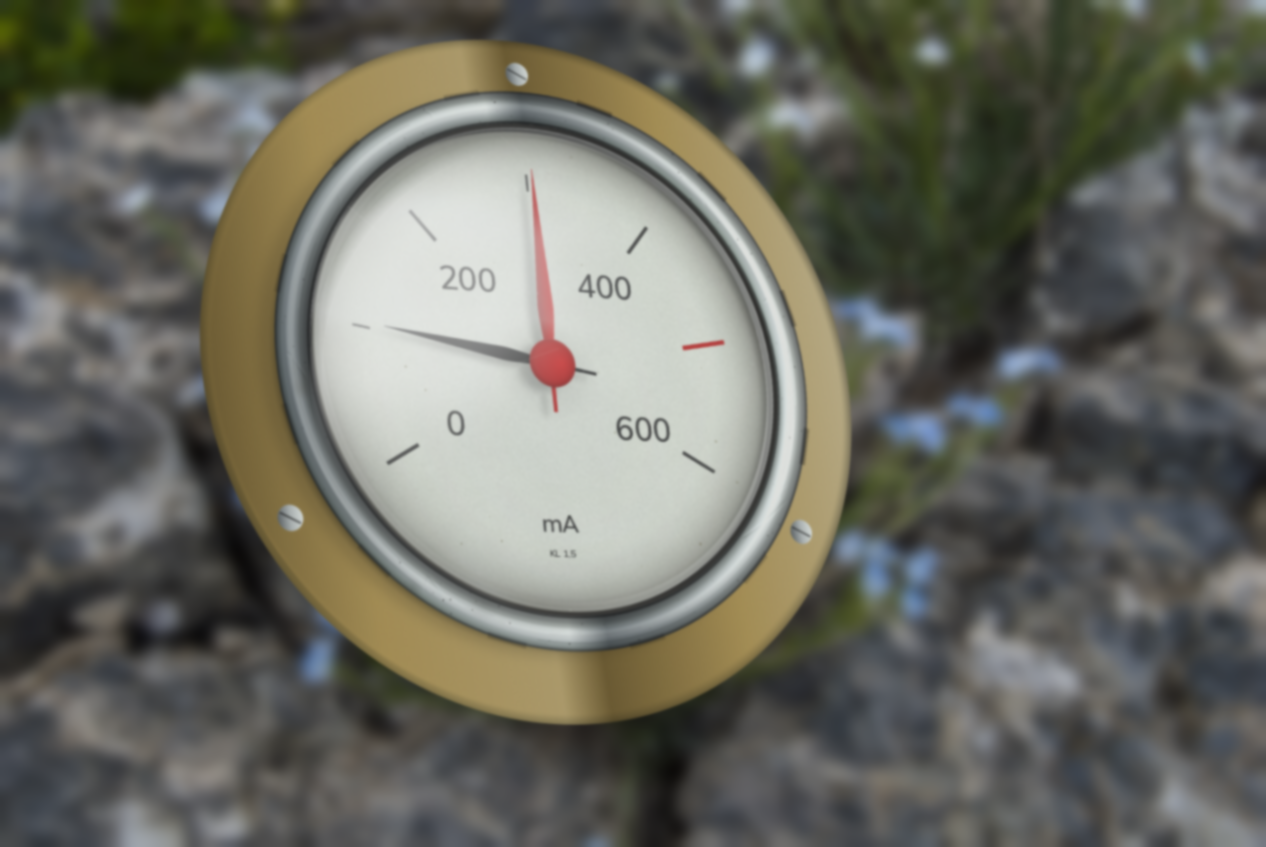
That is 300 mA
